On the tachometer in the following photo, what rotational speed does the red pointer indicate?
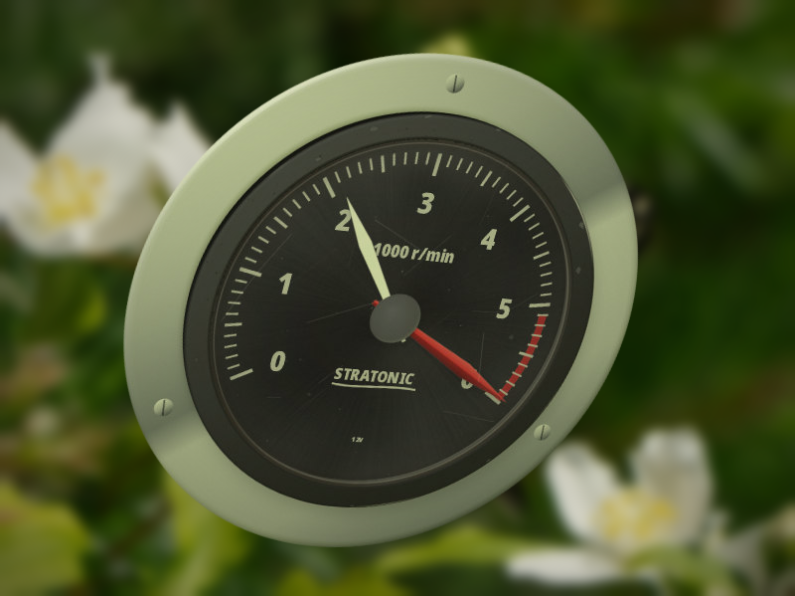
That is 5950 rpm
